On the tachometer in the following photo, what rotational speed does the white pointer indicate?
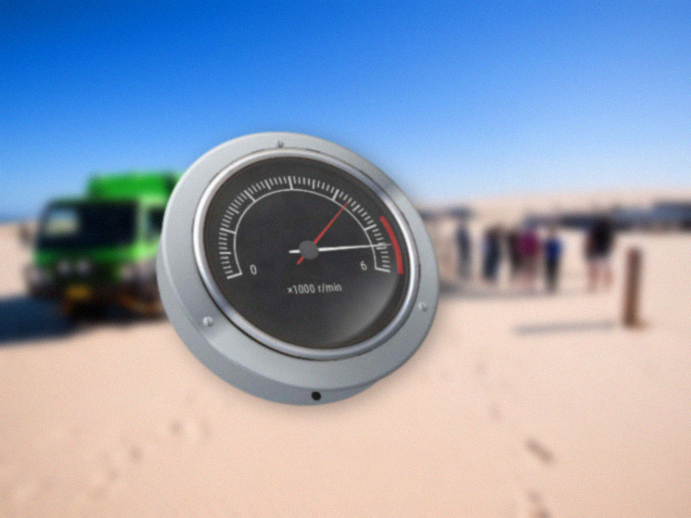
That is 5500 rpm
